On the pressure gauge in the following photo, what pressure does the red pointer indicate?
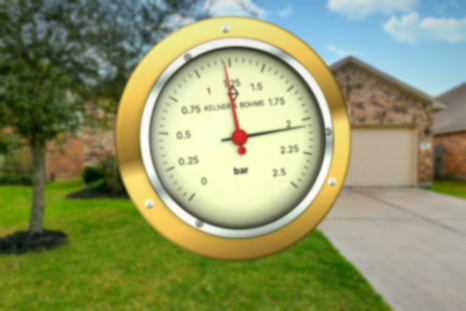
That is 1.2 bar
